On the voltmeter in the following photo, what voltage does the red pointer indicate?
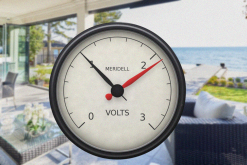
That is 2.1 V
